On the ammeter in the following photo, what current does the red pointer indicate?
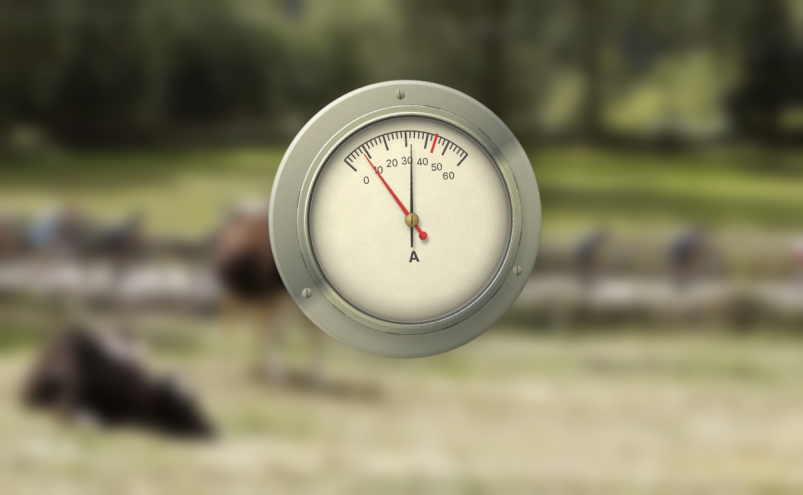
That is 8 A
